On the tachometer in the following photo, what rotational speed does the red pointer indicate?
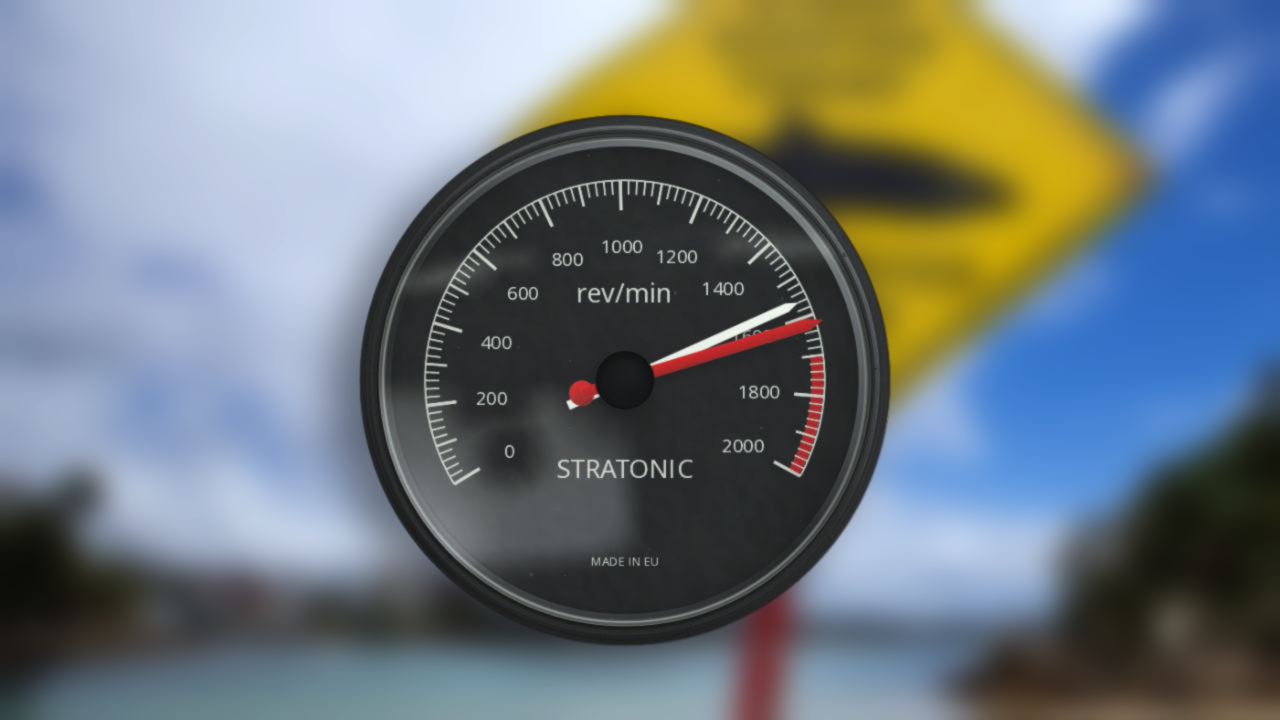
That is 1620 rpm
